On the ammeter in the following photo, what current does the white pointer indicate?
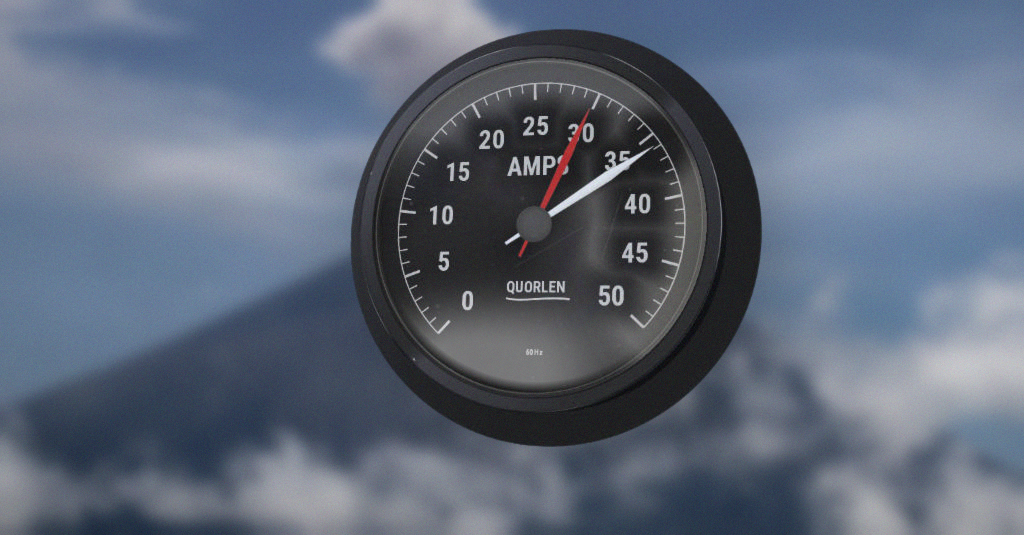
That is 36 A
